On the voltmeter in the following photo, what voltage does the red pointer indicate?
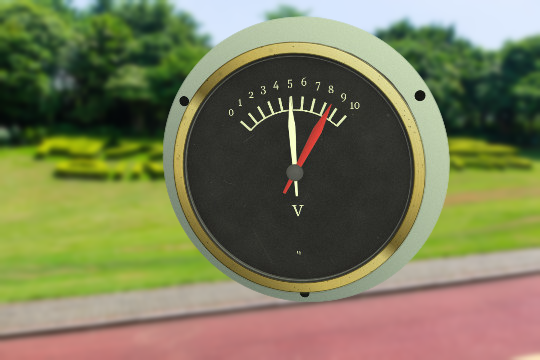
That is 8.5 V
